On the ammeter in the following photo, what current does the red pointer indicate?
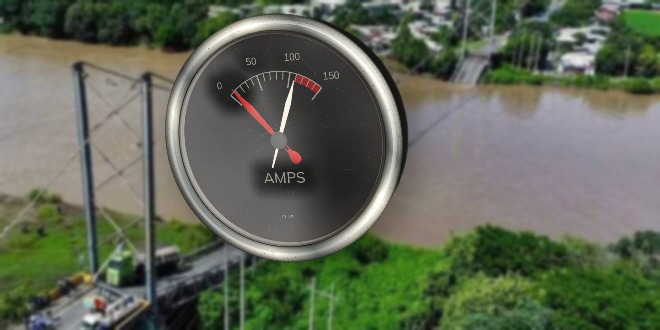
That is 10 A
